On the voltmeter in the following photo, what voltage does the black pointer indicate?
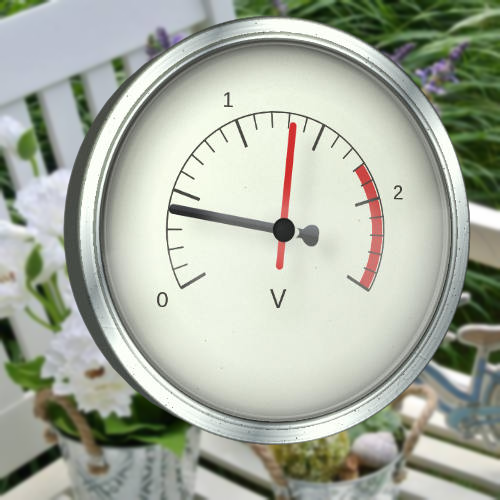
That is 0.4 V
